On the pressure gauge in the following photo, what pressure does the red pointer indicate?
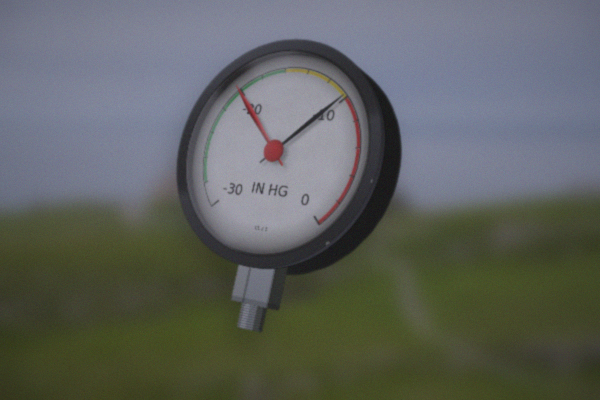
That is -20 inHg
